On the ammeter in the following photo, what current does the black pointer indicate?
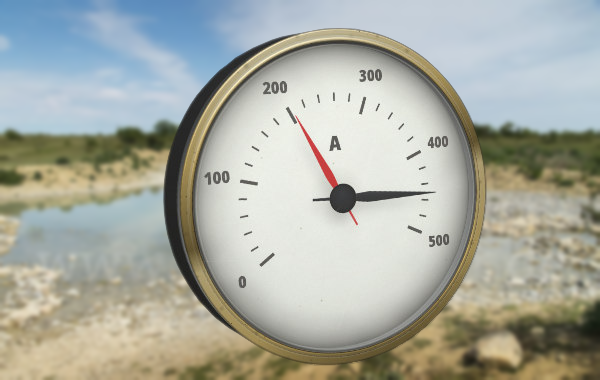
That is 450 A
